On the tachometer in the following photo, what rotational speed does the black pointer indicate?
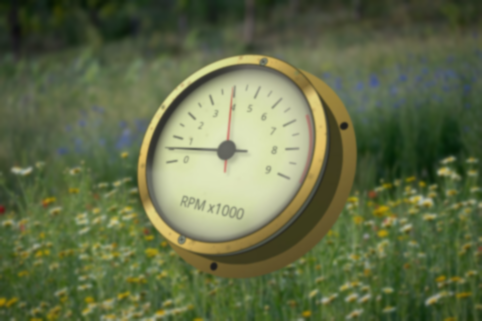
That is 500 rpm
